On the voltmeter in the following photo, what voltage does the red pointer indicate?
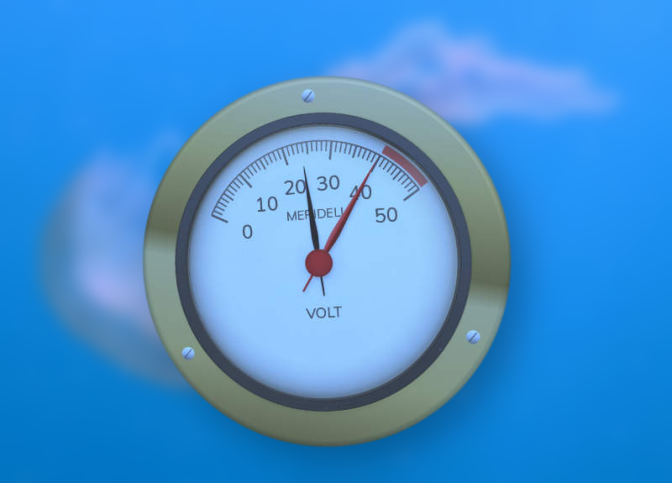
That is 40 V
